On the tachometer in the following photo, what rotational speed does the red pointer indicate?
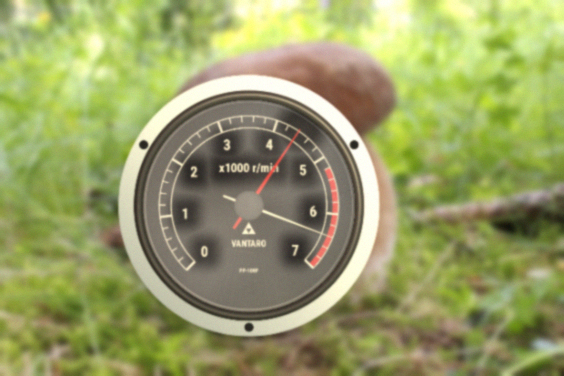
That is 4400 rpm
